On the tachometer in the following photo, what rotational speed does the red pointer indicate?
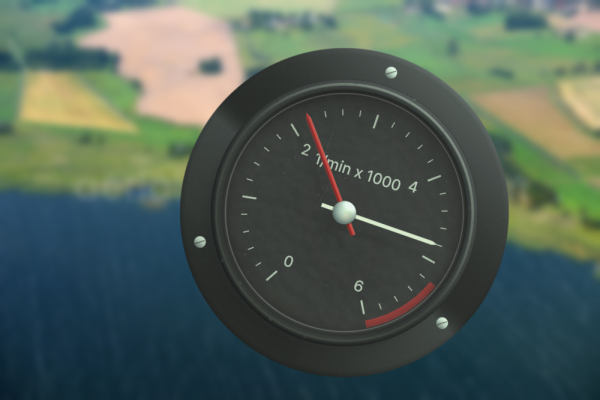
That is 2200 rpm
